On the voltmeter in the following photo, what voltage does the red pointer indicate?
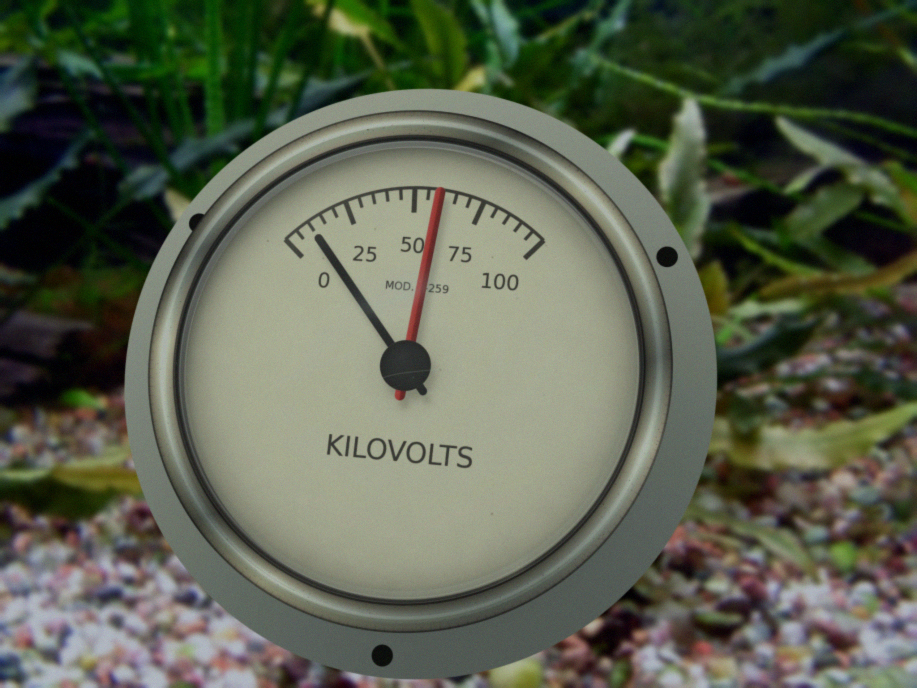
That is 60 kV
